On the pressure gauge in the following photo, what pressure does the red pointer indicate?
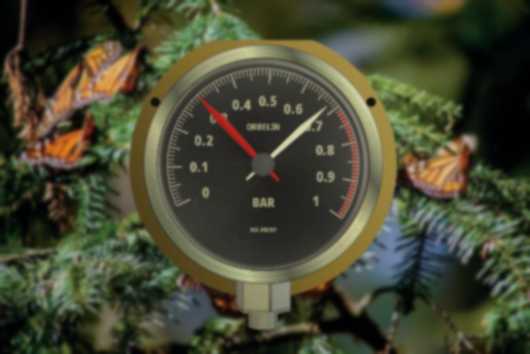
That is 0.3 bar
